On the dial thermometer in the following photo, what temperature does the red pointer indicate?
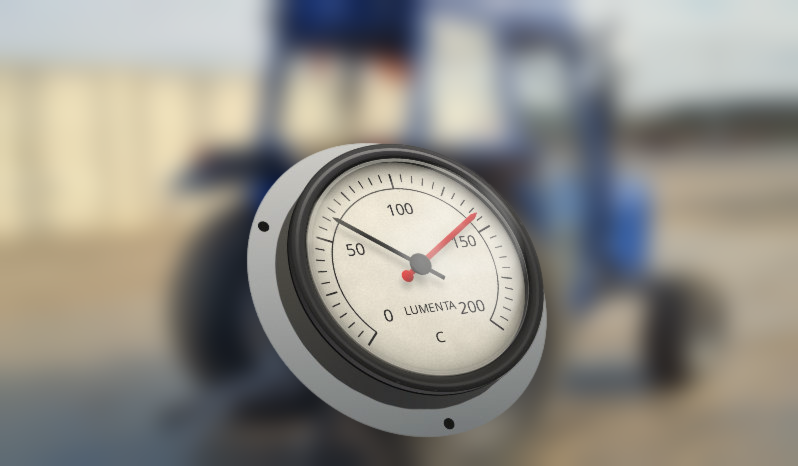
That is 142.5 °C
